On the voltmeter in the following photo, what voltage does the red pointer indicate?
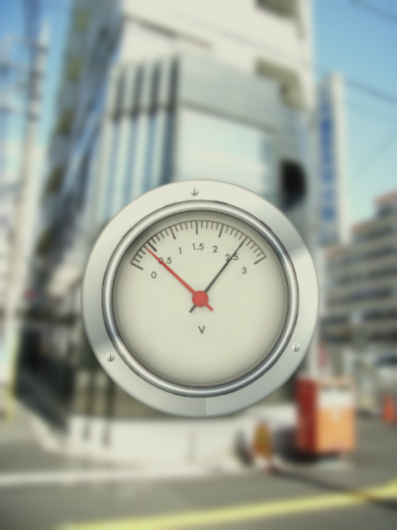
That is 0.4 V
